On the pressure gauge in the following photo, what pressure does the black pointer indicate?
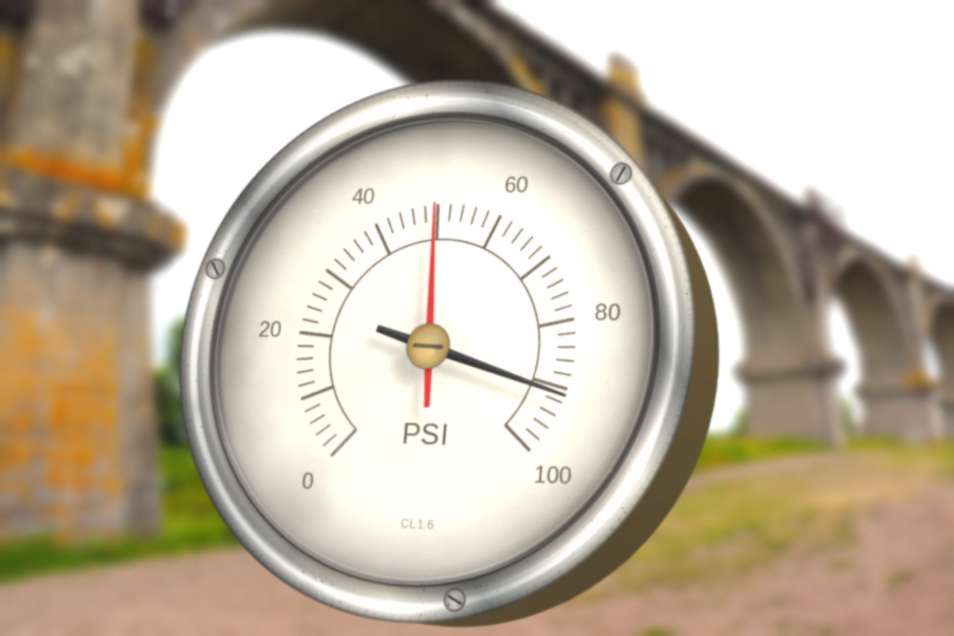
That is 91 psi
